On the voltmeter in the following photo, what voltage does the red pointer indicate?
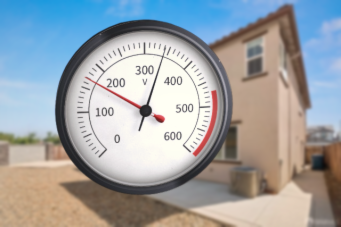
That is 170 V
